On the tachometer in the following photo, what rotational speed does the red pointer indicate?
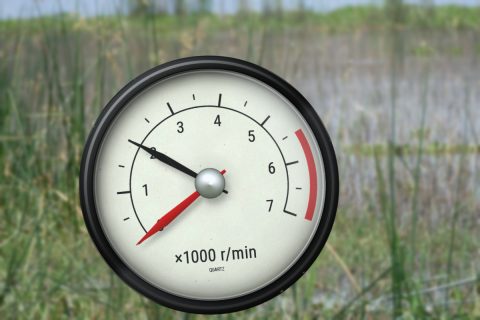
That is 0 rpm
